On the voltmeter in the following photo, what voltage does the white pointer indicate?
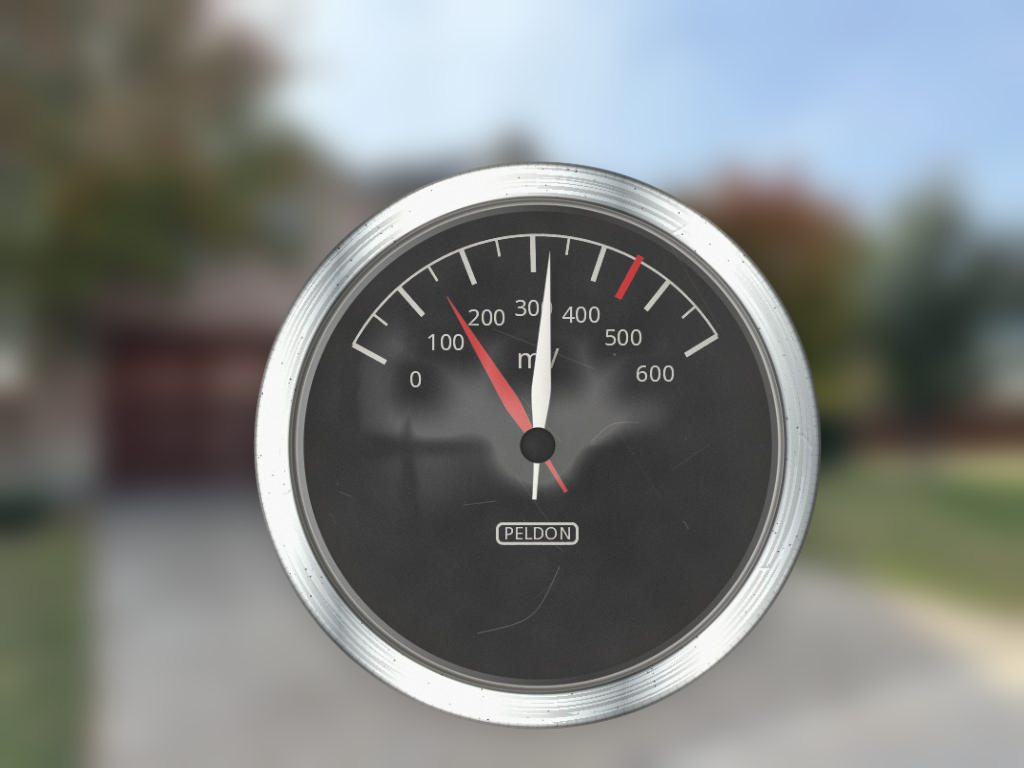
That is 325 mV
